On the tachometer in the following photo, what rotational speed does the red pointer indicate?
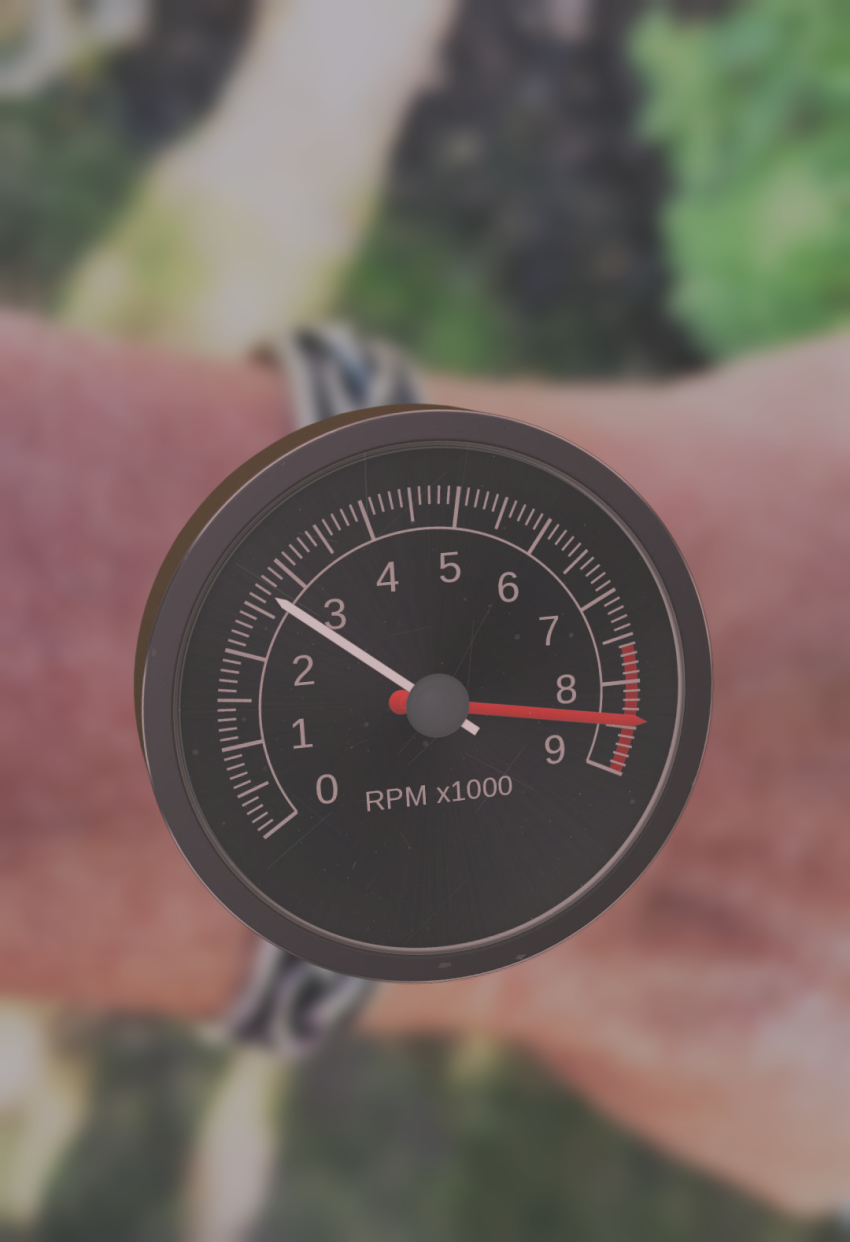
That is 8400 rpm
